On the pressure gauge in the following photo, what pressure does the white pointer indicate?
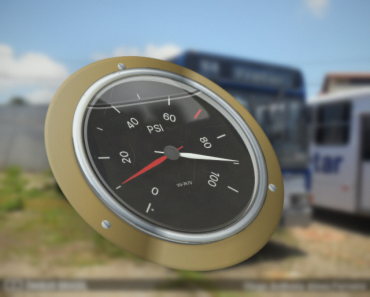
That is 90 psi
